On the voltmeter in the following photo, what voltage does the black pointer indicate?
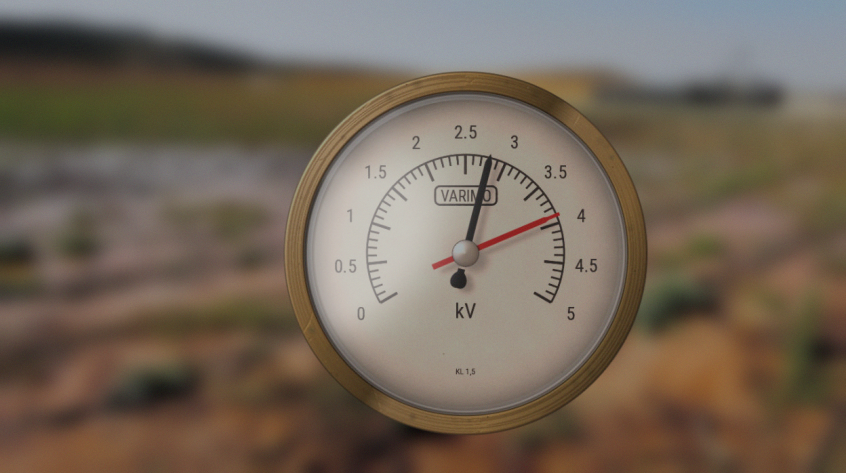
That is 2.8 kV
